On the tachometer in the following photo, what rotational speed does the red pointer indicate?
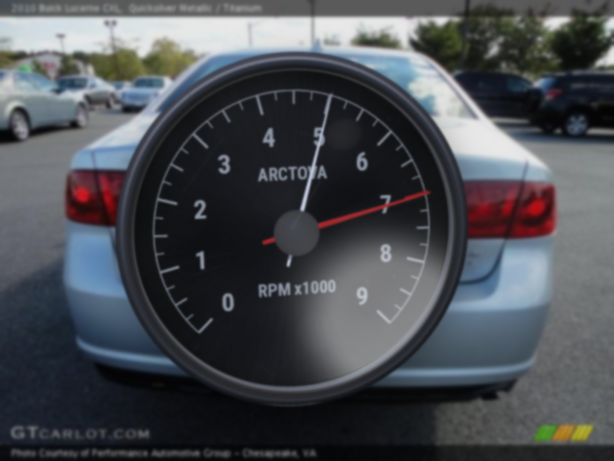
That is 7000 rpm
